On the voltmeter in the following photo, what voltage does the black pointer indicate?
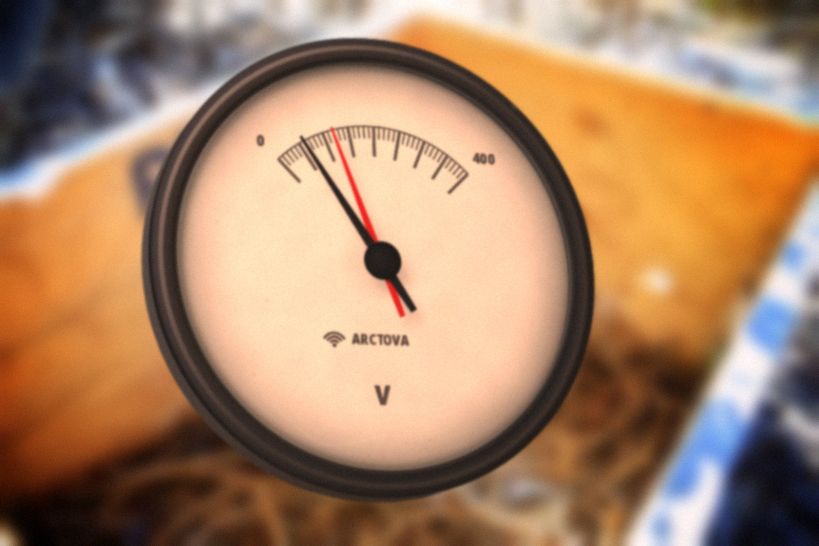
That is 50 V
